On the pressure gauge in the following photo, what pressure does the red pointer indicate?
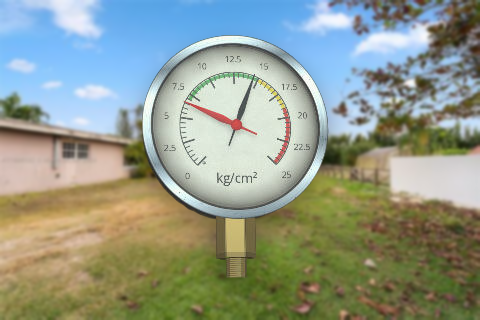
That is 6.5 kg/cm²
